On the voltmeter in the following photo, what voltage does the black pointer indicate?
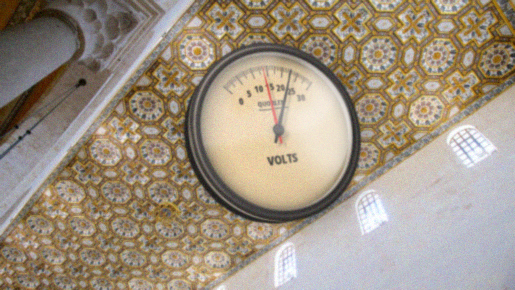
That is 22.5 V
